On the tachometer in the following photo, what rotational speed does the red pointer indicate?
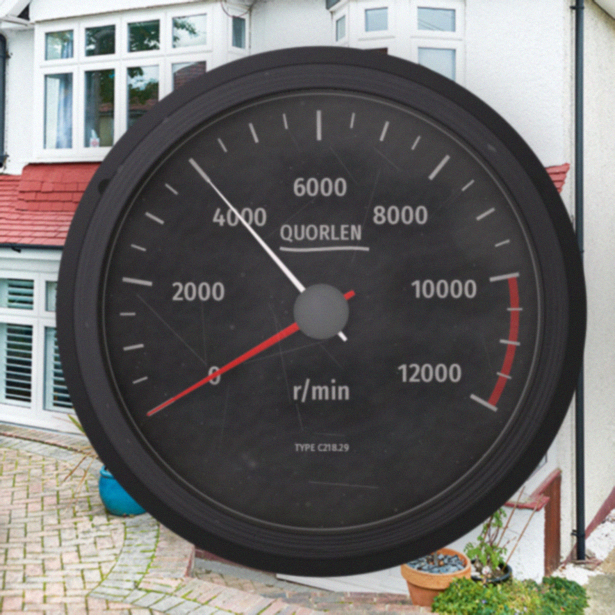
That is 0 rpm
